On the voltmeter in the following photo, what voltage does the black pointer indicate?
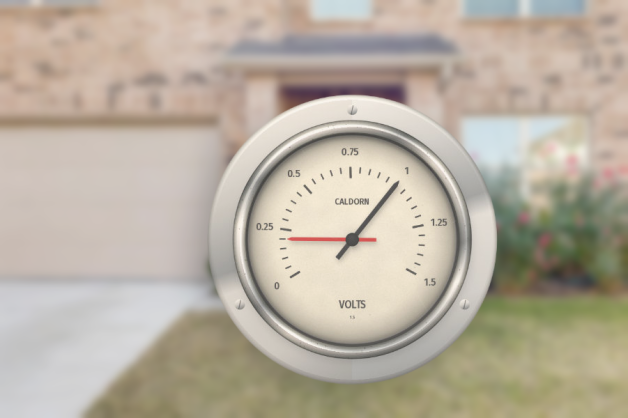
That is 1 V
